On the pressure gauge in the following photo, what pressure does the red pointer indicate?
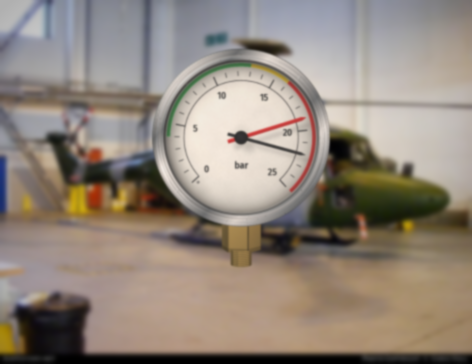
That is 19 bar
